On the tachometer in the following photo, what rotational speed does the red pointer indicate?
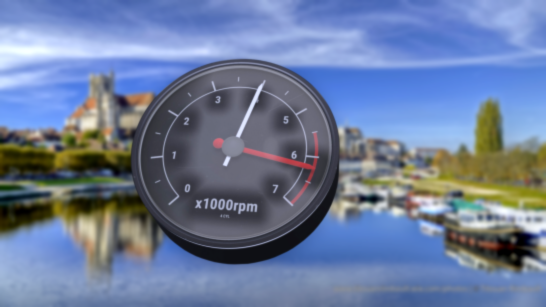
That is 6250 rpm
